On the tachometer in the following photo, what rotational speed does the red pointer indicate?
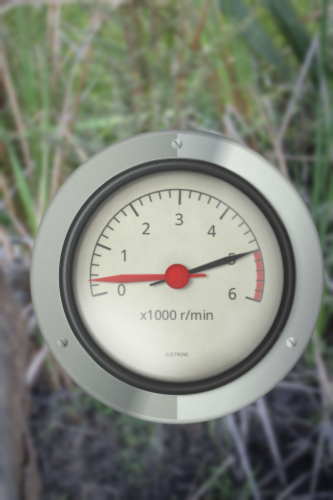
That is 300 rpm
